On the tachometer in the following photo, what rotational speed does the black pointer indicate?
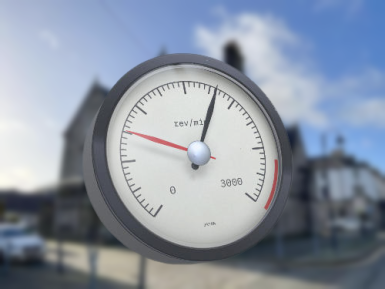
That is 1800 rpm
